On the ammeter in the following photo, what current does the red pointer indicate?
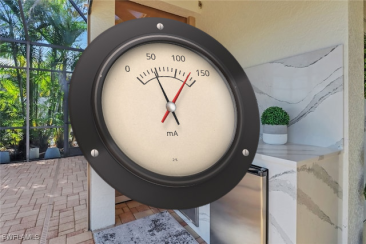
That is 130 mA
